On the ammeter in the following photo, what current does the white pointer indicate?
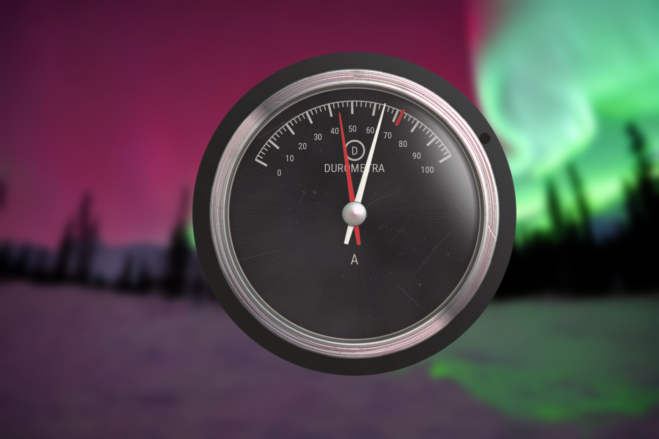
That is 64 A
